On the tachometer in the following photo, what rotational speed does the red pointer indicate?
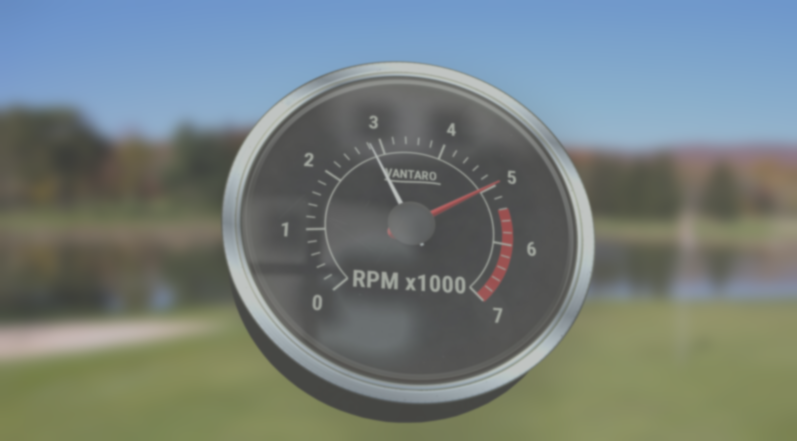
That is 5000 rpm
